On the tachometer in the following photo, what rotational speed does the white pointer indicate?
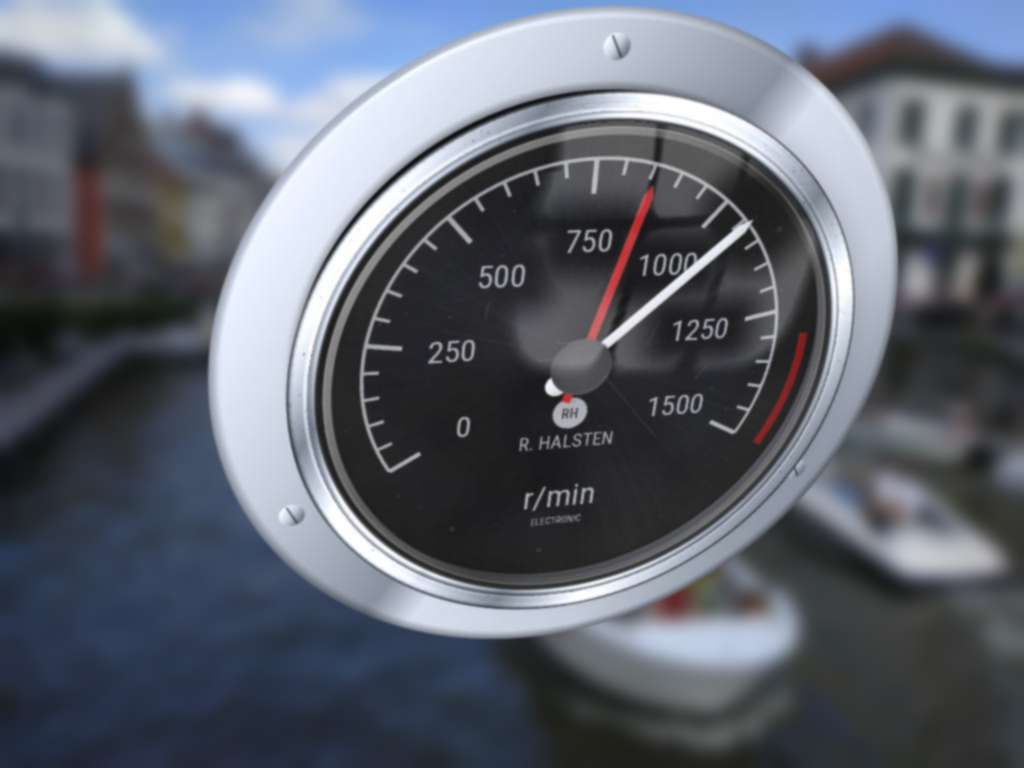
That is 1050 rpm
